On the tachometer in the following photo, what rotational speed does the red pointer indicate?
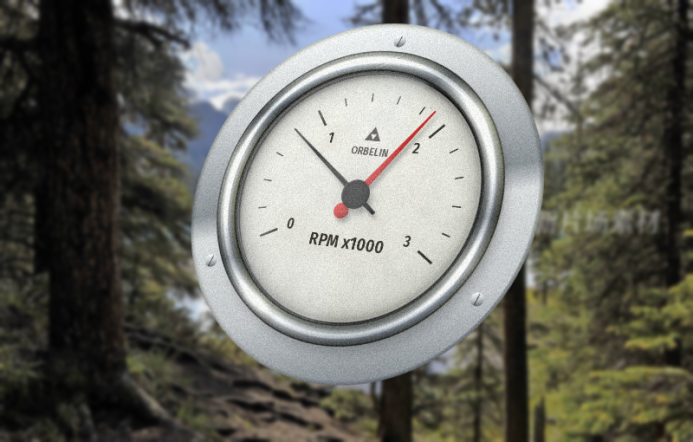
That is 1900 rpm
